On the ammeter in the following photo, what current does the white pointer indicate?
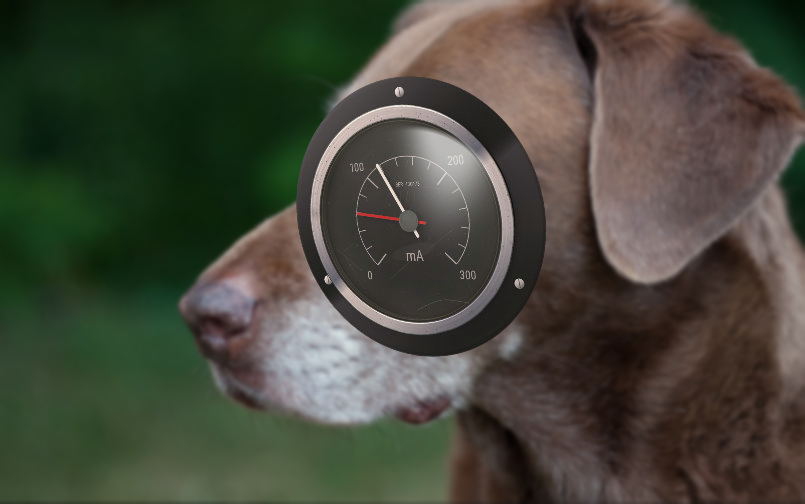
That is 120 mA
